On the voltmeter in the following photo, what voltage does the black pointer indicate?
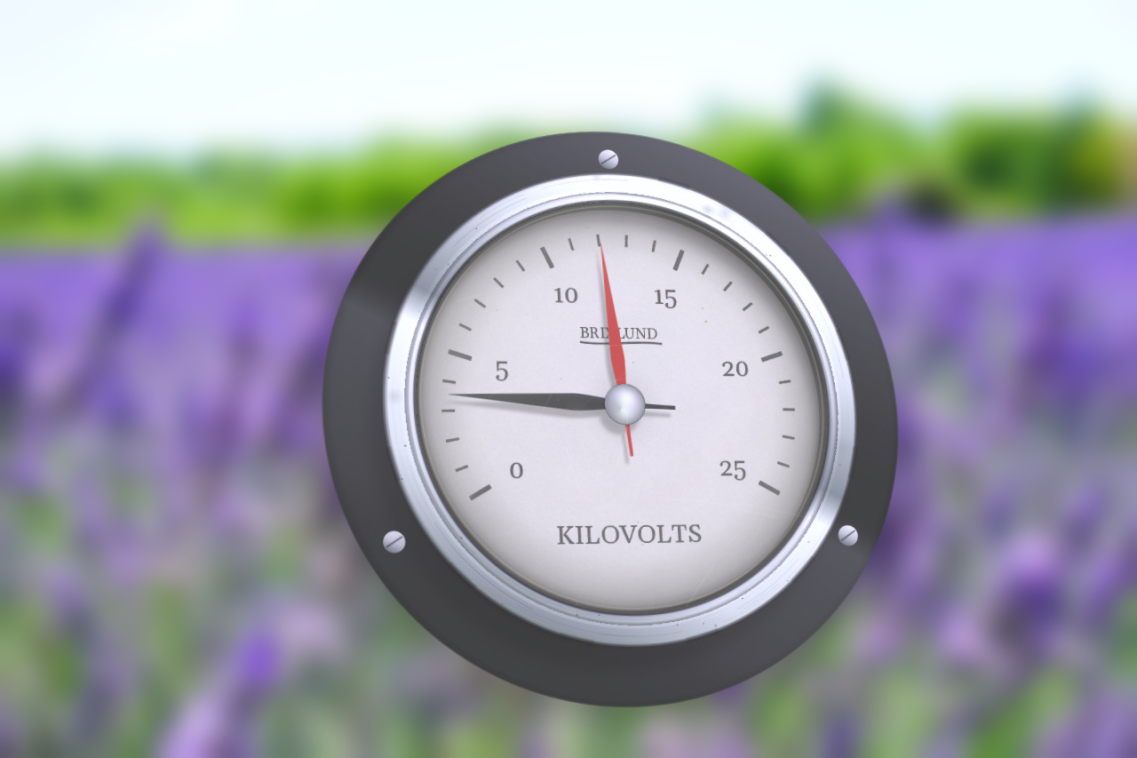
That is 3.5 kV
